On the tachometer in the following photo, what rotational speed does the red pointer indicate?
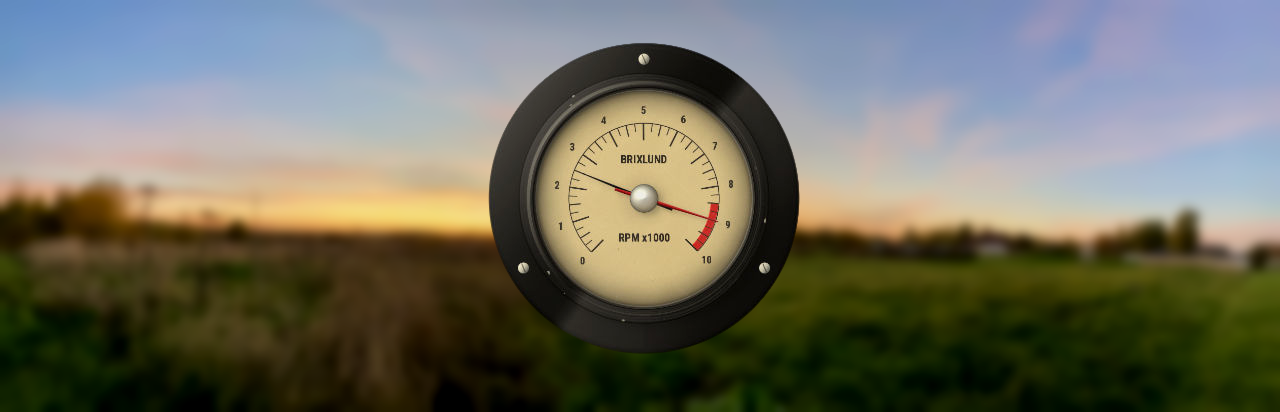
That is 9000 rpm
